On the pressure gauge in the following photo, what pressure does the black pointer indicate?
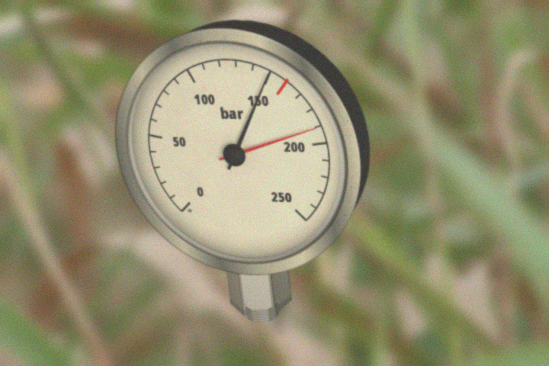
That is 150 bar
